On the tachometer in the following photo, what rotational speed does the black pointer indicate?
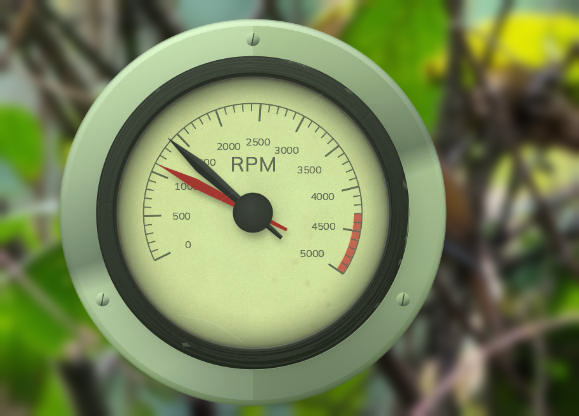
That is 1400 rpm
